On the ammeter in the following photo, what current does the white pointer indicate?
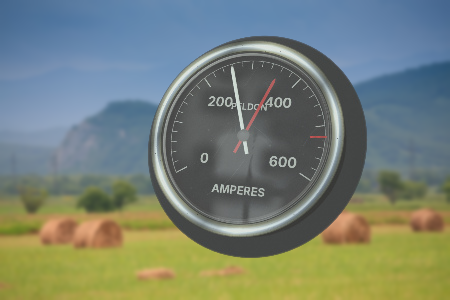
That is 260 A
